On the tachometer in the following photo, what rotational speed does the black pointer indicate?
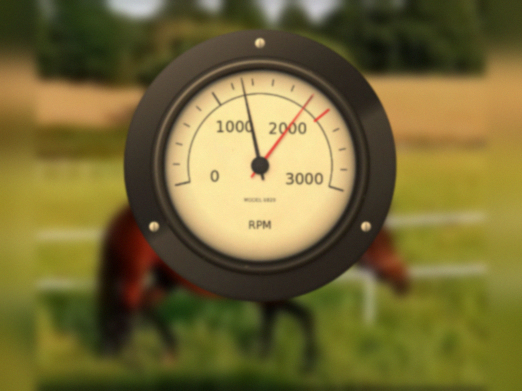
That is 1300 rpm
